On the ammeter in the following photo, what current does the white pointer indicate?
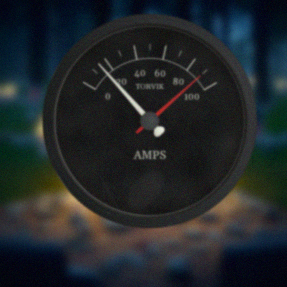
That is 15 A
